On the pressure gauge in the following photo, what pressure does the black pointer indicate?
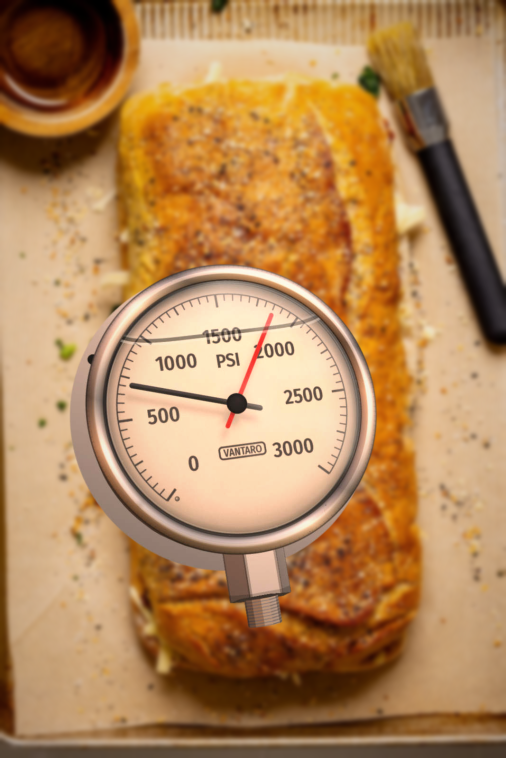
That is 700 psi
